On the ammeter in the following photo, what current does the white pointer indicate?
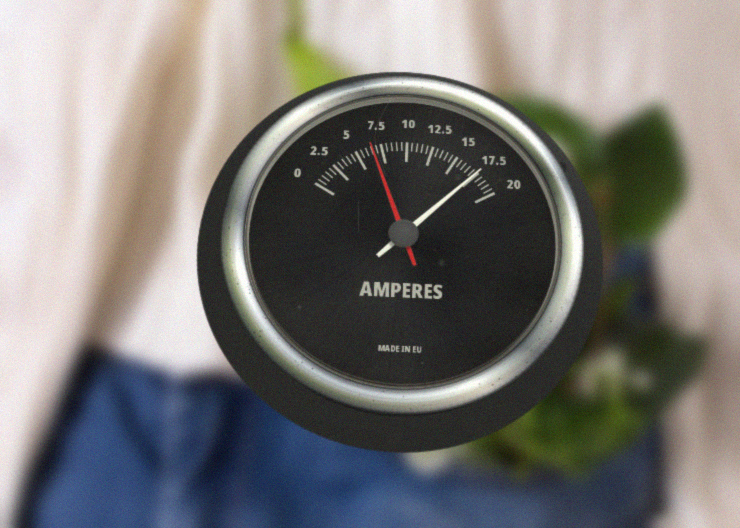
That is 17.5 A
